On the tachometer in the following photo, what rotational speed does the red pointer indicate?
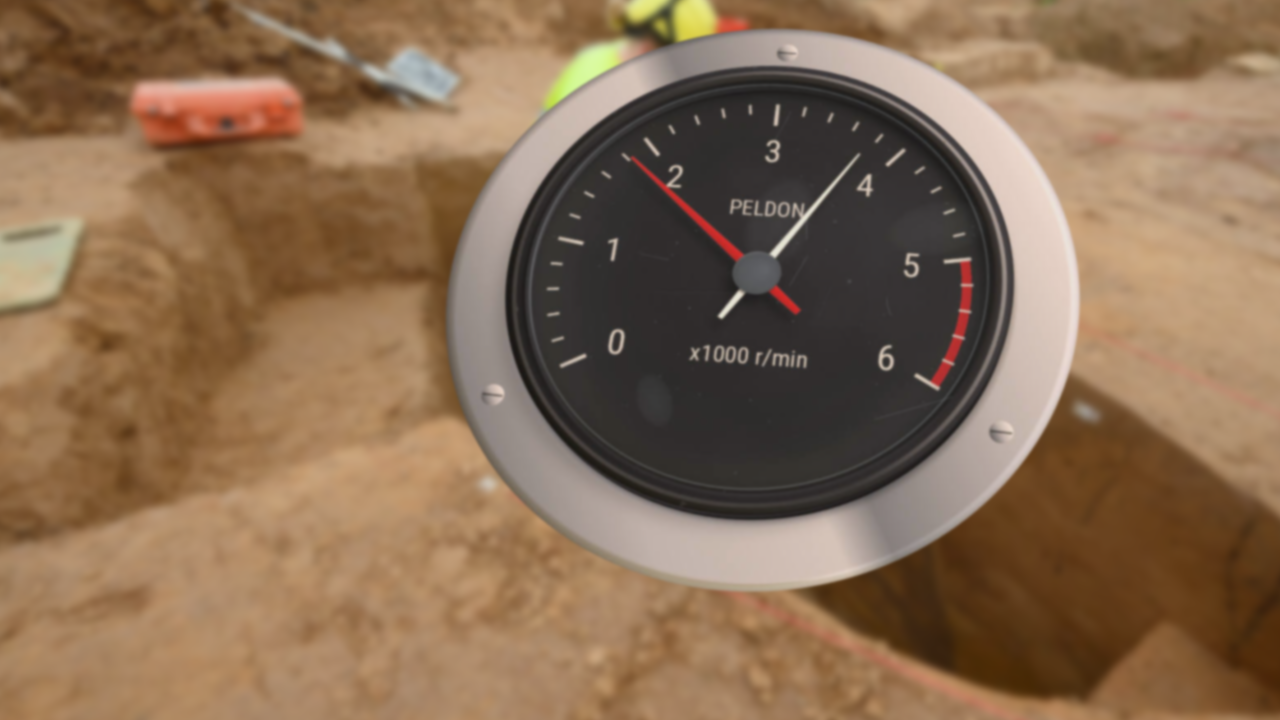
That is 1800 rpm
